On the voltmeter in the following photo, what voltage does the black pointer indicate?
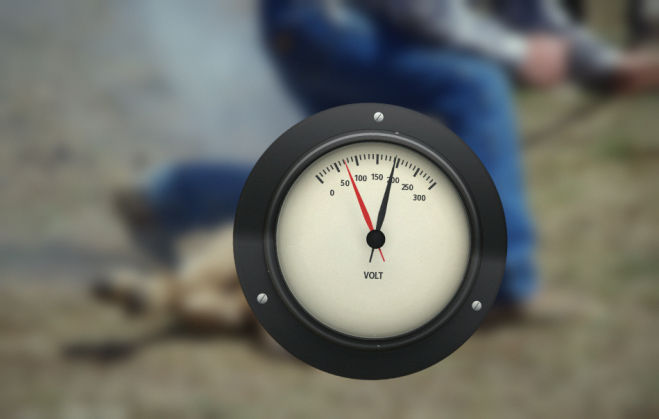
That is 190 V
